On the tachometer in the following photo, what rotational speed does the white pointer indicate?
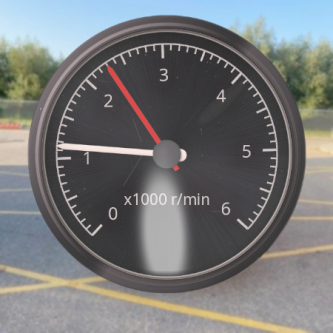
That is 1150 rpm
